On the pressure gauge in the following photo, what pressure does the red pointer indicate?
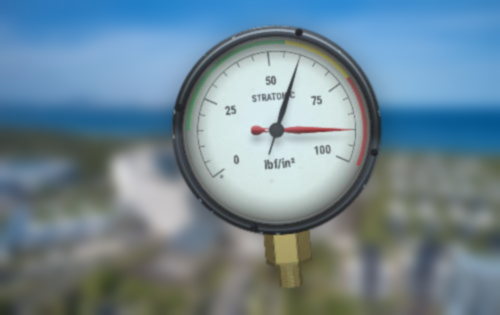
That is 90 psi
